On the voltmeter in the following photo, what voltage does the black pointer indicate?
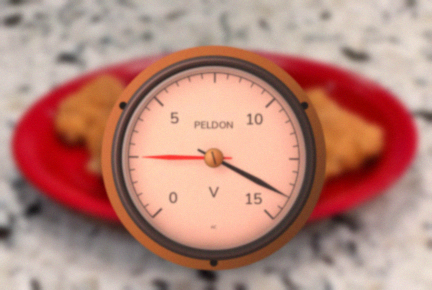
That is 14 V
